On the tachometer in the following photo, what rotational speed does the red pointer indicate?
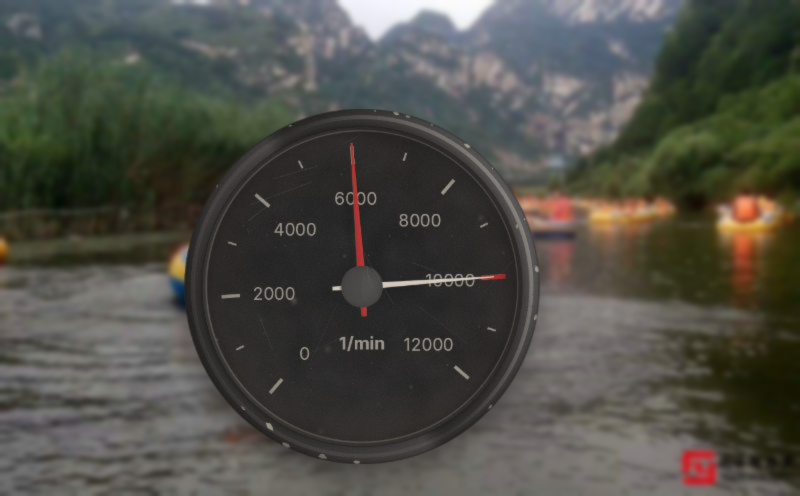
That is 6000 rpm
